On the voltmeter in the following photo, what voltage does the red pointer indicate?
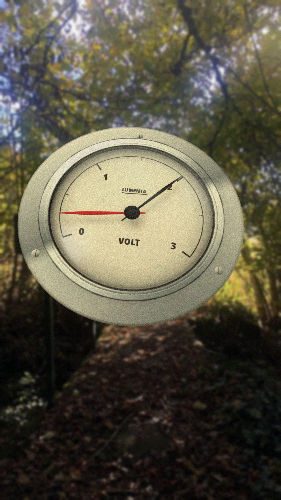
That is 0.25 V
